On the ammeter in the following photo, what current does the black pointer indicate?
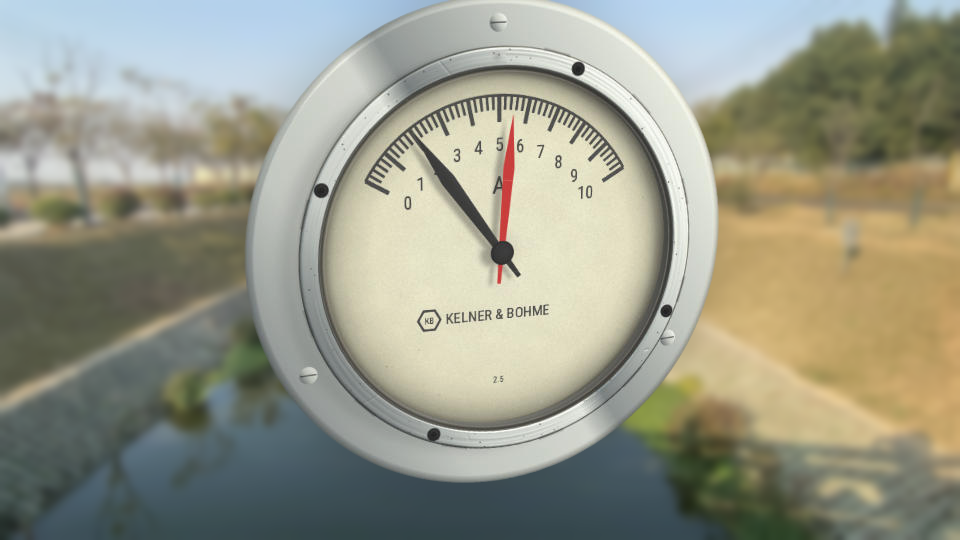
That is 2 A
